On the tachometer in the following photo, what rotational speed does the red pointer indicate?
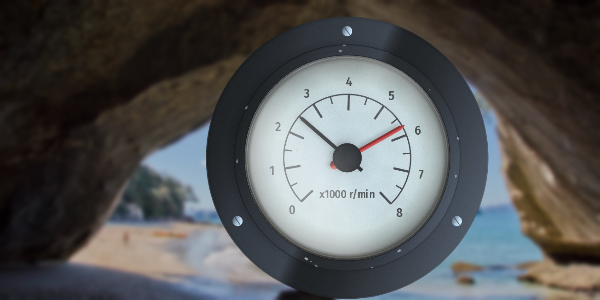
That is 5750 rpm
